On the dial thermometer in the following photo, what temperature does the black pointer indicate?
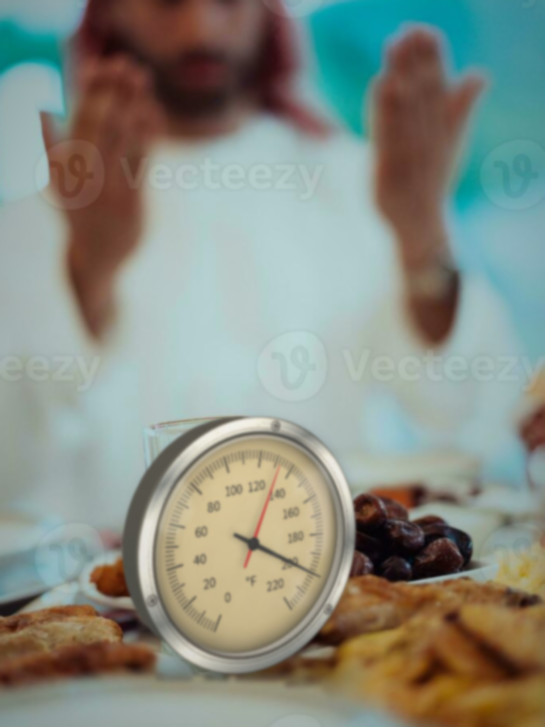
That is 200 °F
